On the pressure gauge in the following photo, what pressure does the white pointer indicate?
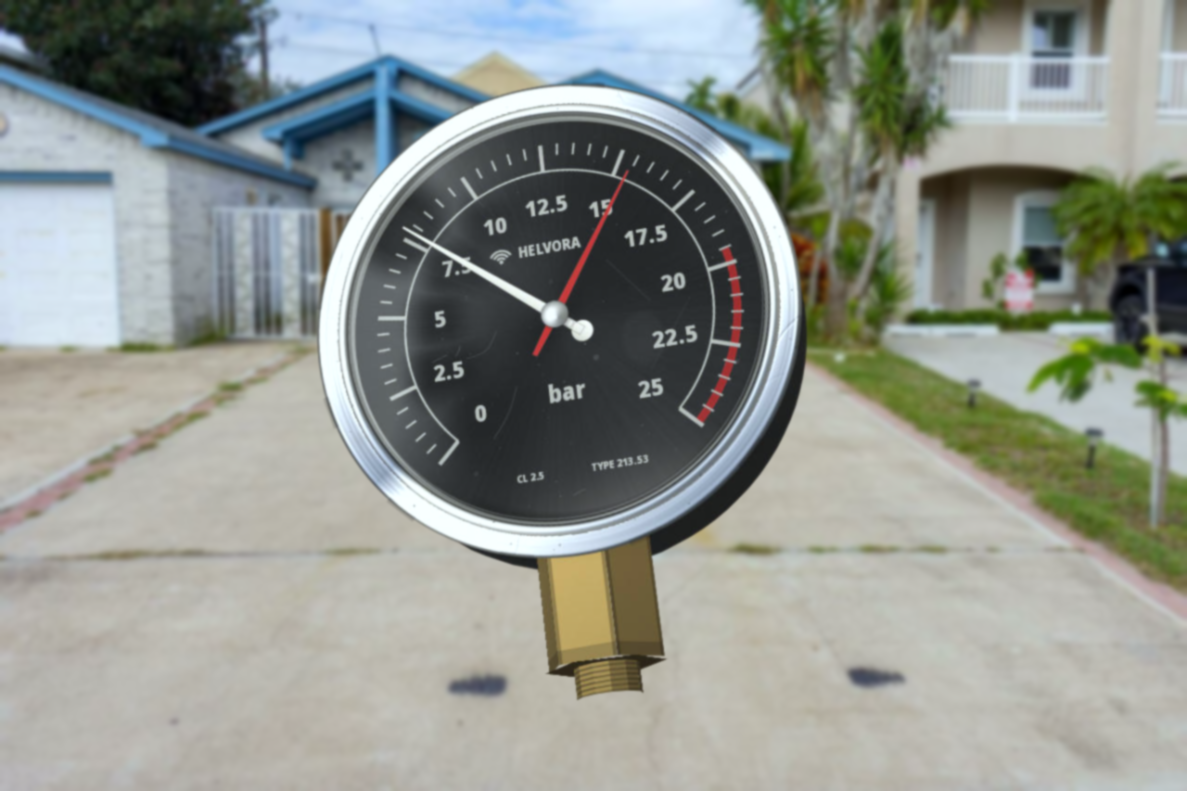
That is 7.75 bar
